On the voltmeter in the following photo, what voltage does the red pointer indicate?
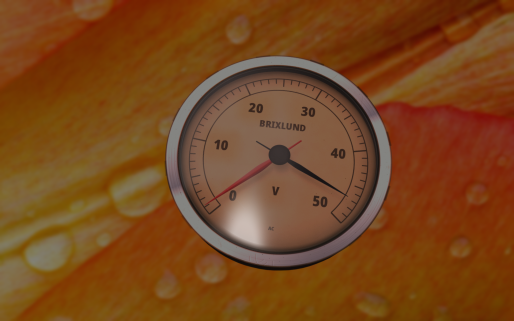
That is 1 V
